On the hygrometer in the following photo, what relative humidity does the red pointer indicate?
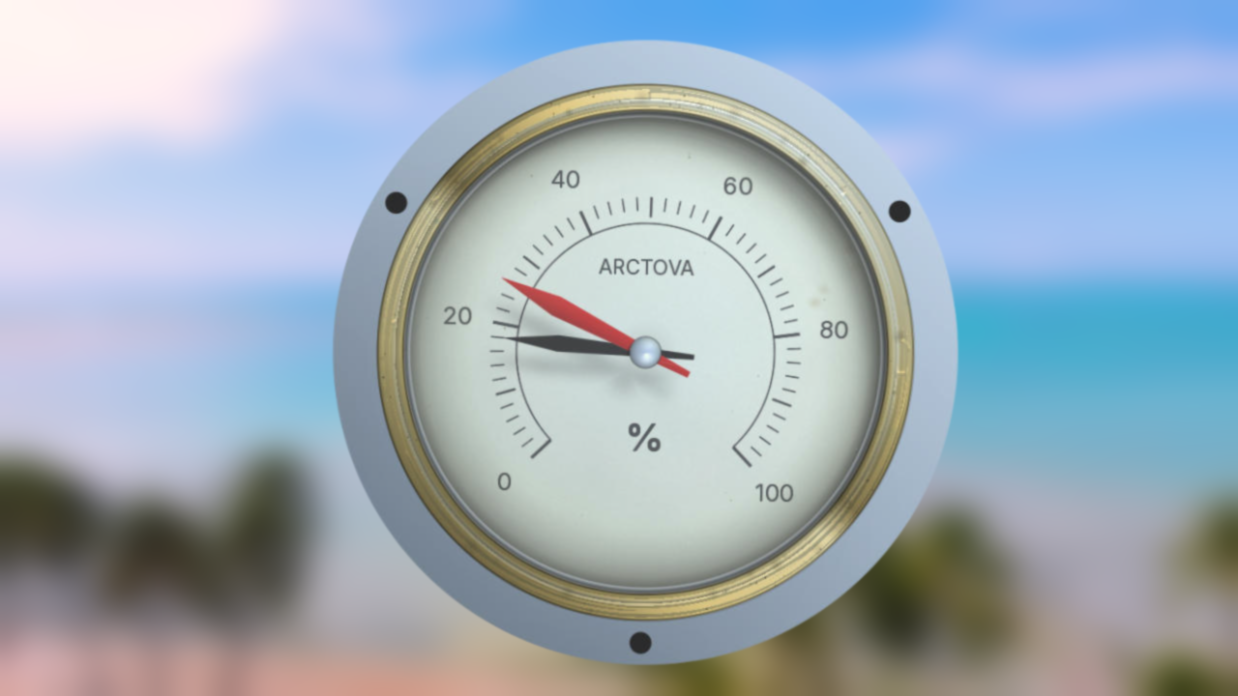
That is 26 %
